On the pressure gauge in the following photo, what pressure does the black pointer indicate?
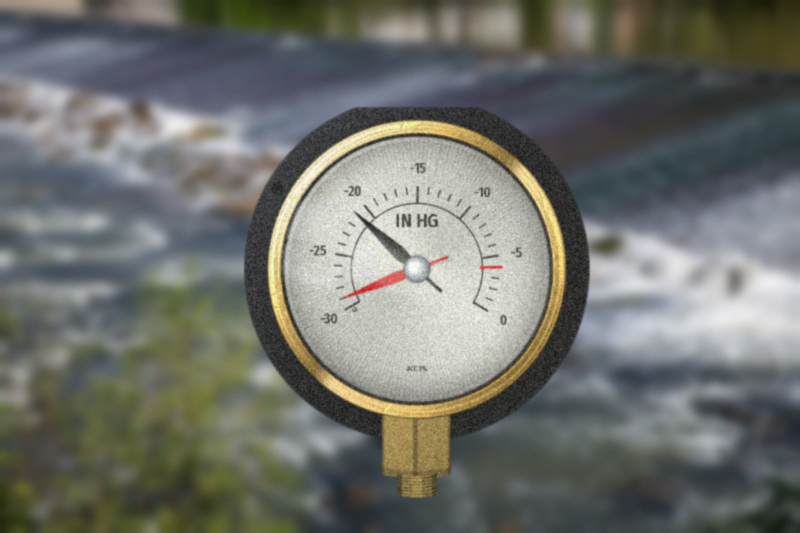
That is -21 inHg
